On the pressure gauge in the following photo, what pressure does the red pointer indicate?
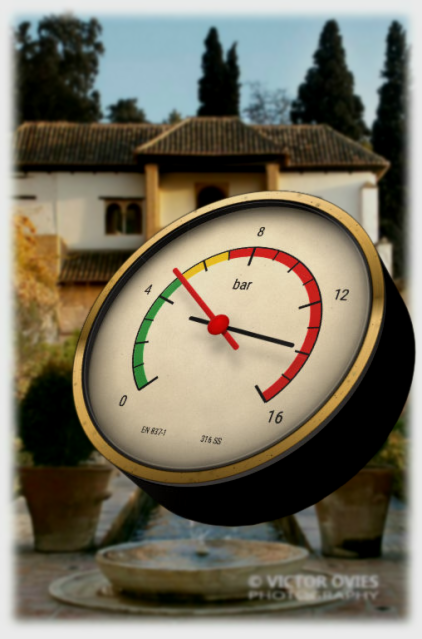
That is 5 bar
